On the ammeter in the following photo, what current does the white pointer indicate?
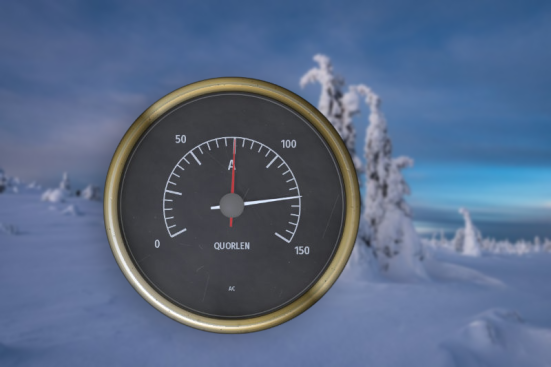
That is 125 A
